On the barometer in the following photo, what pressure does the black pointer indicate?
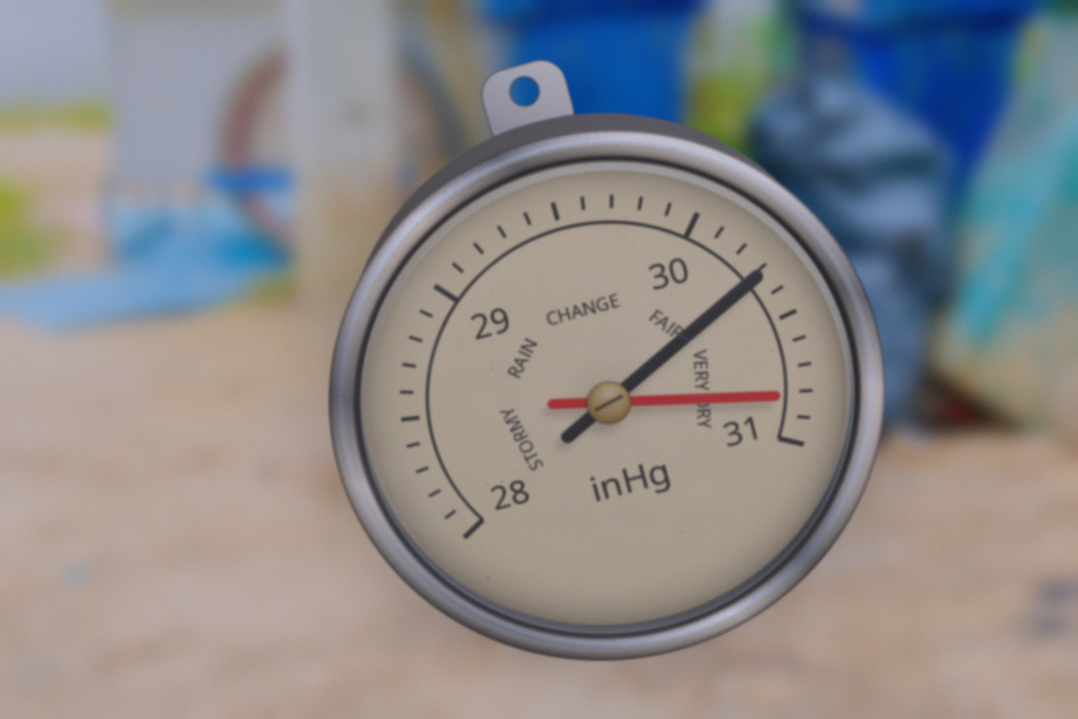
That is 30.3 inHg
